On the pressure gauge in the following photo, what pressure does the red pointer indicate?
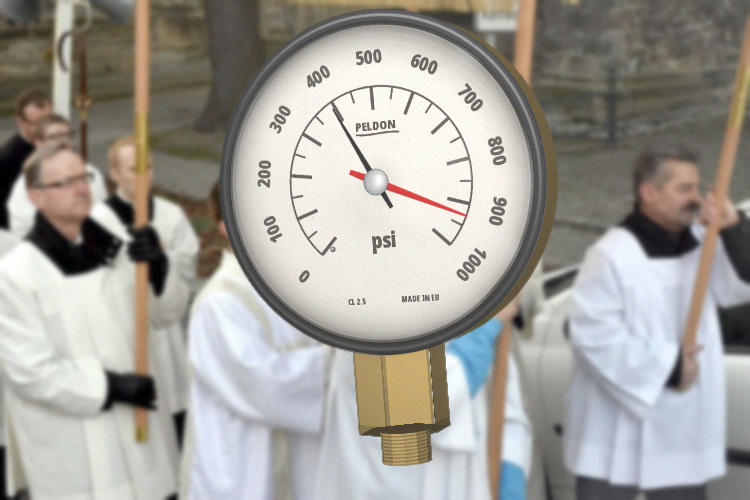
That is 925 psi
